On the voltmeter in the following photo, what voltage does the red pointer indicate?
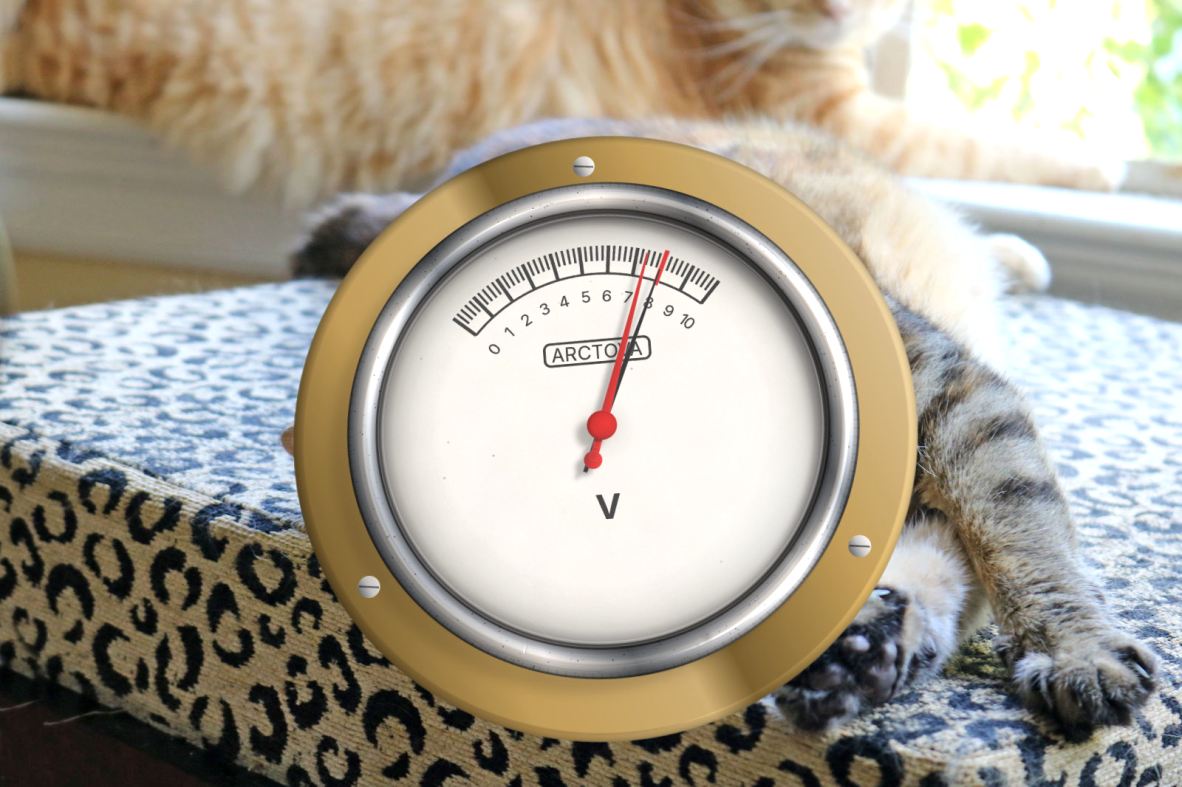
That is 7.4 V
